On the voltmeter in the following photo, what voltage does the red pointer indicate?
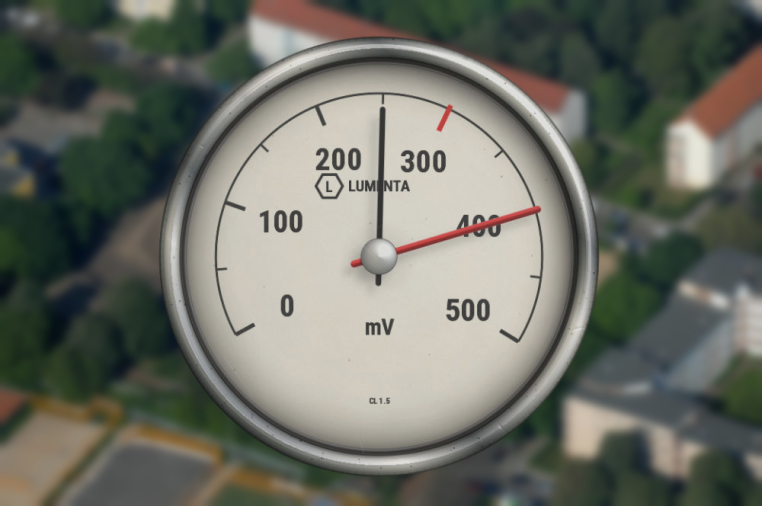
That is 400 mV
